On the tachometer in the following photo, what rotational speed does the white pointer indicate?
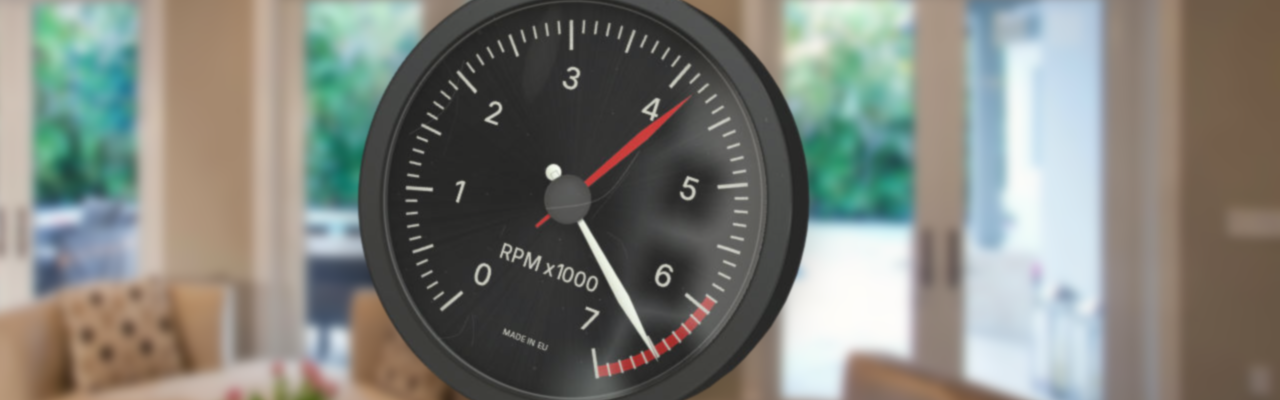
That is 6500 rpm
